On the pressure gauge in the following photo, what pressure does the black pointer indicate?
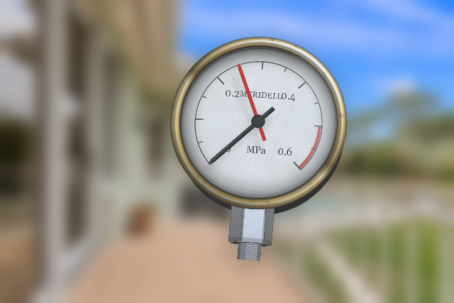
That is 0 MPa
